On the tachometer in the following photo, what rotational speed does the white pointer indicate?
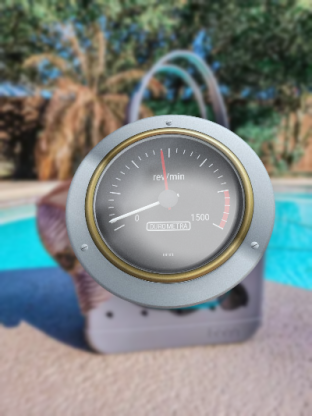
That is 50 rpm
